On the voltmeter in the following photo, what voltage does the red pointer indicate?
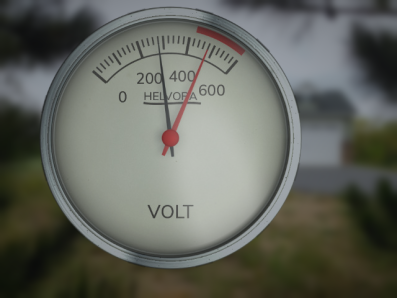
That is 480 V
